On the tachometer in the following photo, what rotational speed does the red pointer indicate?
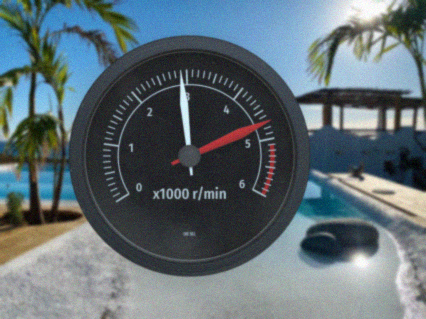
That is 4700 rpm
